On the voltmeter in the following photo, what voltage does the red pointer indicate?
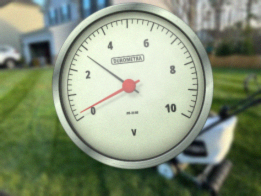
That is 0.2 V
